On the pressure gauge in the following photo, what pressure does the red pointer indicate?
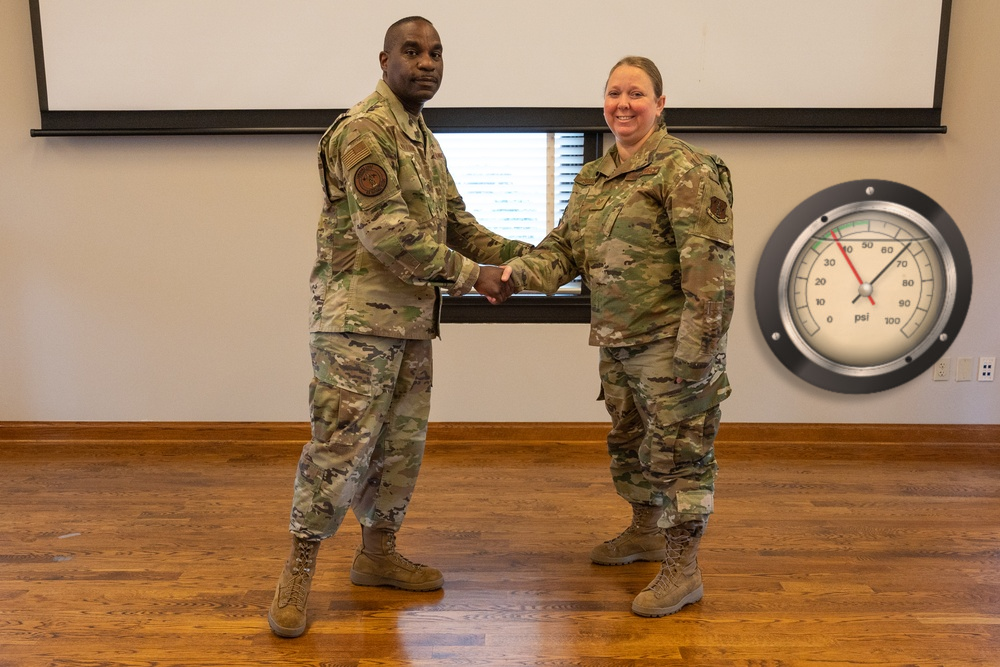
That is 37.5 psi
